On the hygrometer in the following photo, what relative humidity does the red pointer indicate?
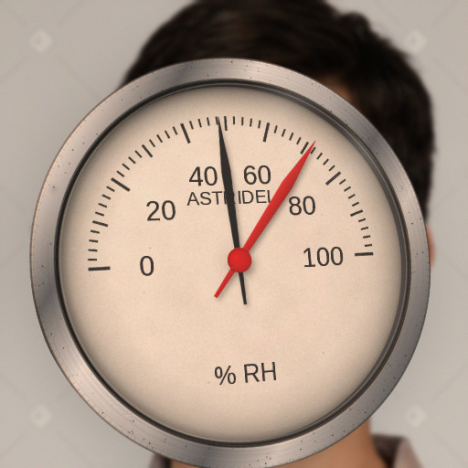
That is 71 %
